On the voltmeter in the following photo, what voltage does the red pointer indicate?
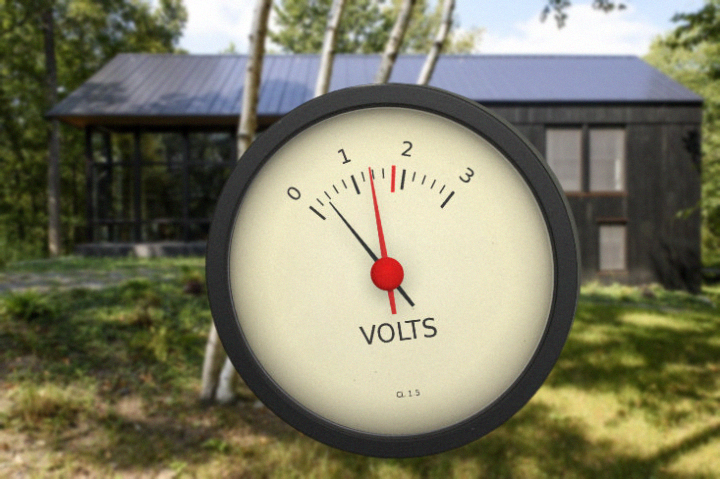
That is 1.4 V
